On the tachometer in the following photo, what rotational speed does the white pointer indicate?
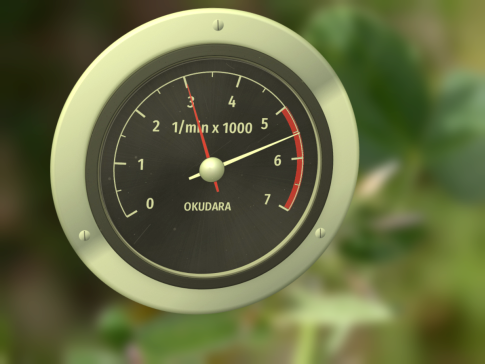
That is 5500 rpm
